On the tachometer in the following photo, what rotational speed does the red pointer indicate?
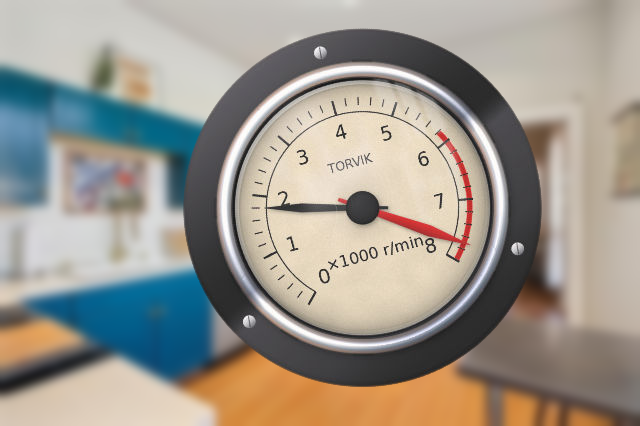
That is 7700 rpm
